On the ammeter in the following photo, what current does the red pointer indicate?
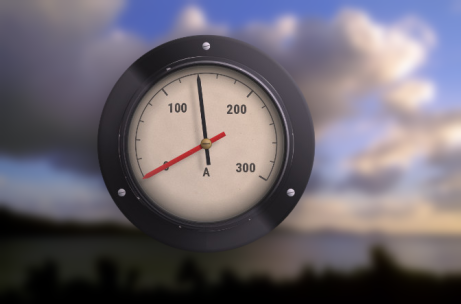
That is 0 A
